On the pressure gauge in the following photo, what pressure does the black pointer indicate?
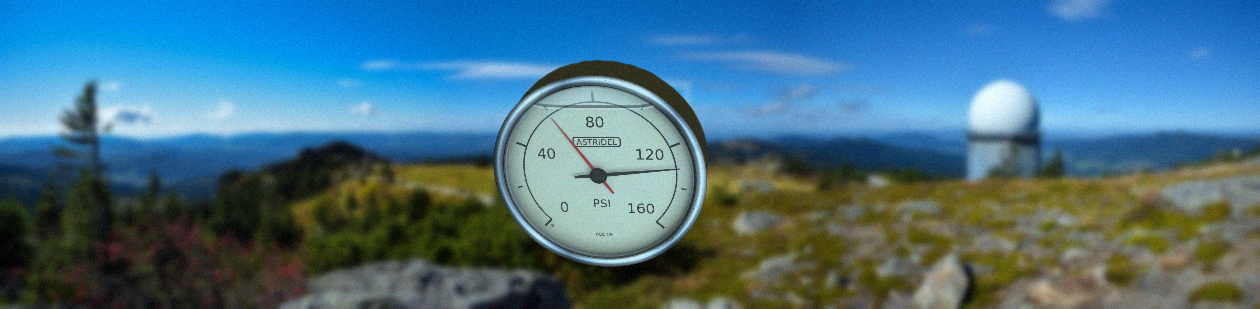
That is 130 psi
